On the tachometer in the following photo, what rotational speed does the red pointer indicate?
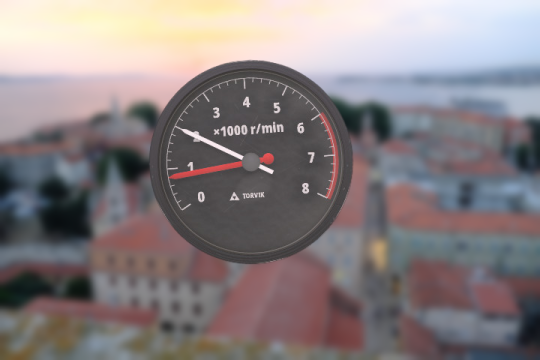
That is 800 rpm
